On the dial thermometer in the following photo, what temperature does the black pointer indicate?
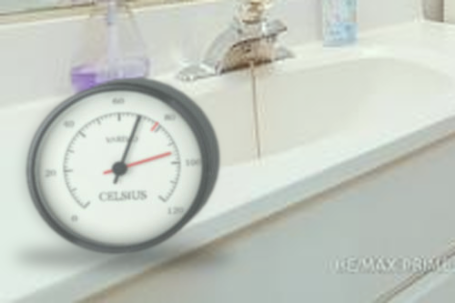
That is 70 °C
